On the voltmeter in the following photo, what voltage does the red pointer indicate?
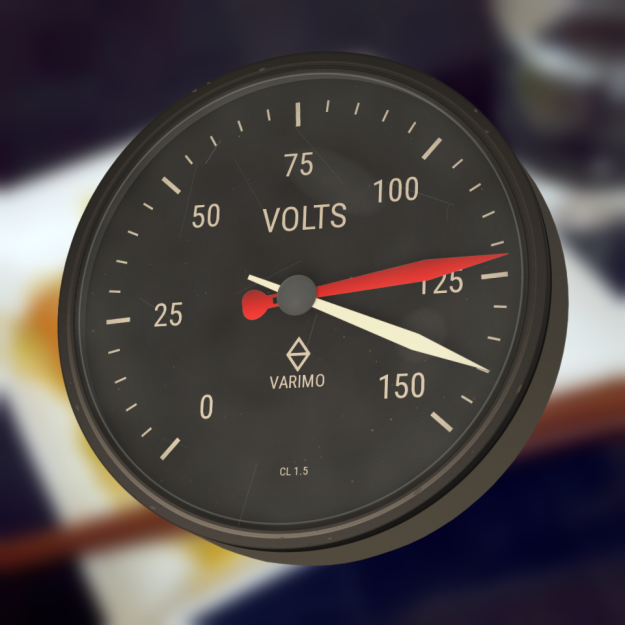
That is 122.5 V
